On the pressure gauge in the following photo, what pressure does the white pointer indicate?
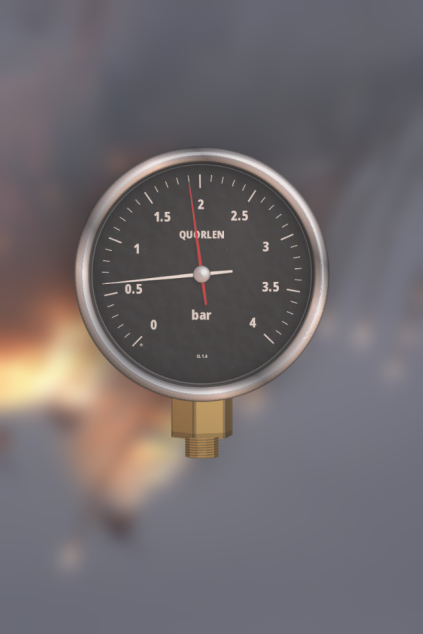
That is 0.6 bar
